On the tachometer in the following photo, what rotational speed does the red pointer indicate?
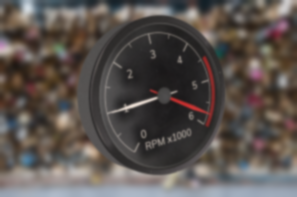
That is 5750 rpm
